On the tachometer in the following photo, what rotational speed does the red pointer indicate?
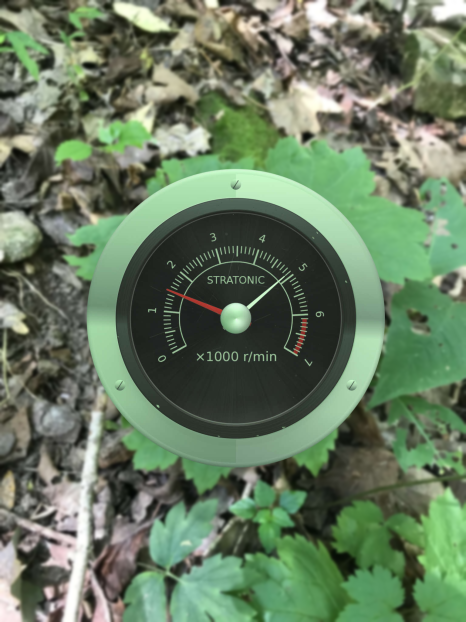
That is 1500 rpm
